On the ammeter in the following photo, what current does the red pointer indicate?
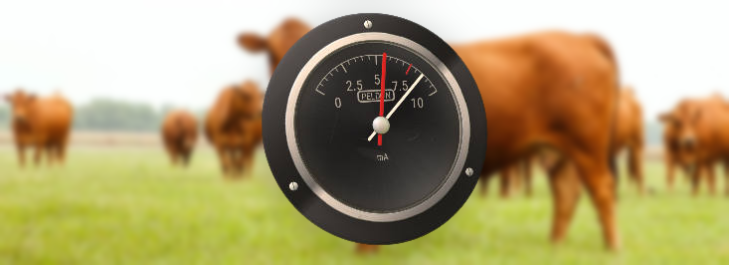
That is 5.5 mA
